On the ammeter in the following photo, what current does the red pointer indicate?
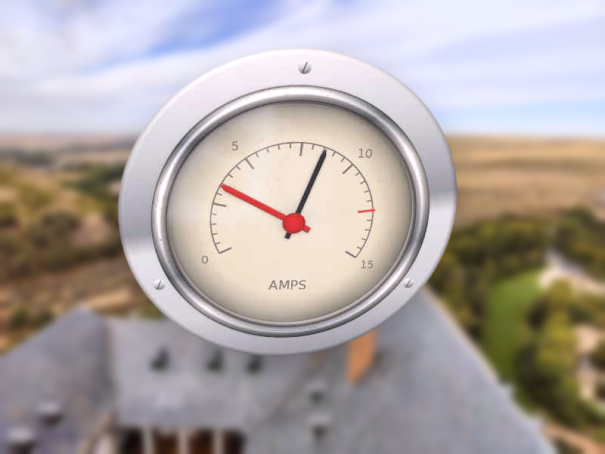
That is 3.5 A
